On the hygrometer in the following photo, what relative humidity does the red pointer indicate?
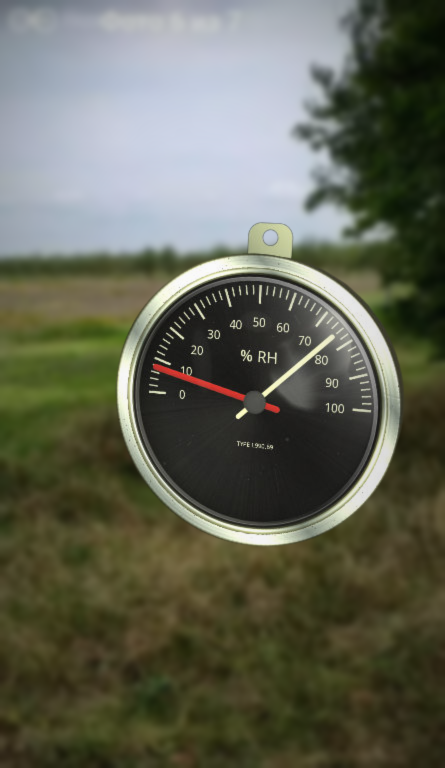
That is 8 %
